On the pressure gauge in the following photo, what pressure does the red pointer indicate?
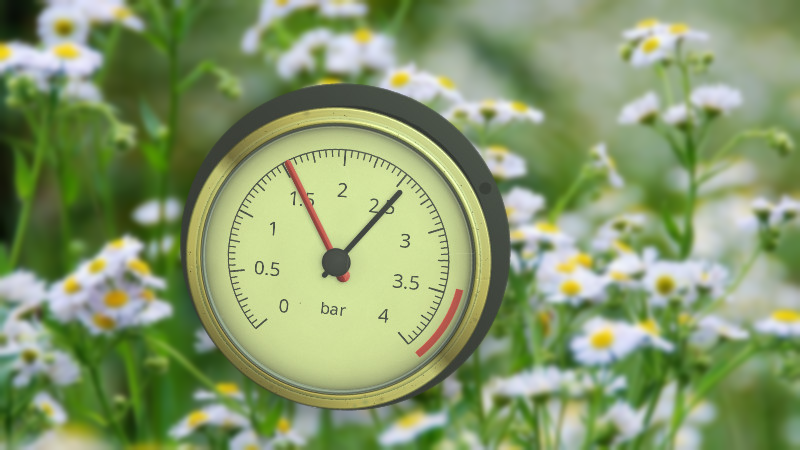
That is 1.55 bar
